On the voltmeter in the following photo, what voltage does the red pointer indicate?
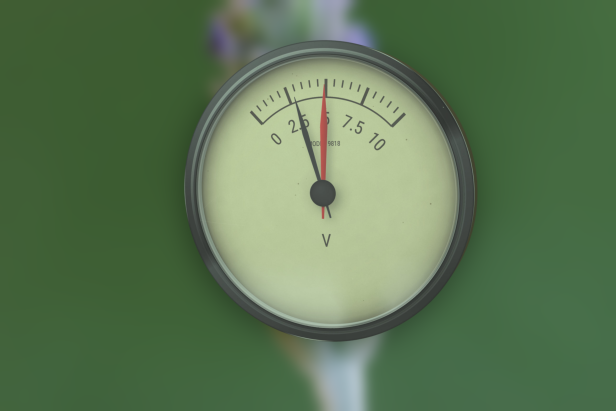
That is 5 V
